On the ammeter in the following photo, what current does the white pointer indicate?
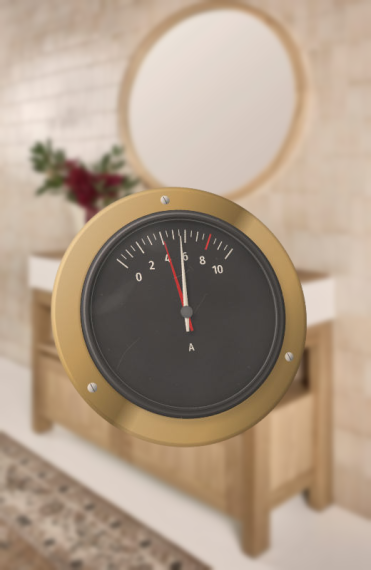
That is 5.5 A
